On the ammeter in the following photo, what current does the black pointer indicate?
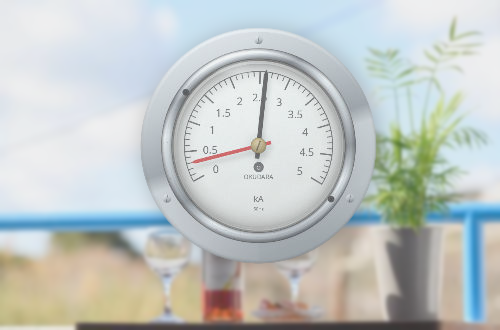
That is 2.6 kA
